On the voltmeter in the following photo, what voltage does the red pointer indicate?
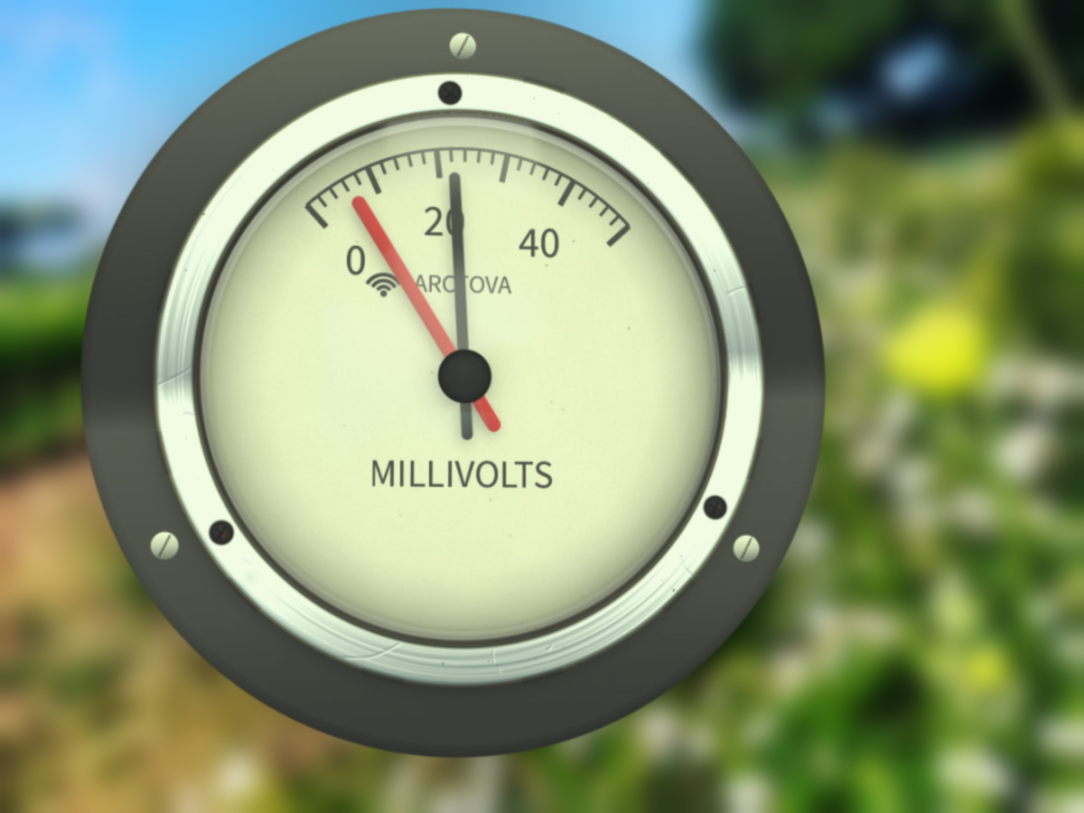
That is 6 mV
